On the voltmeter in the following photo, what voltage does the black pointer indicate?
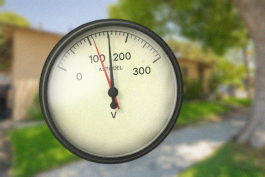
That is 150 V
